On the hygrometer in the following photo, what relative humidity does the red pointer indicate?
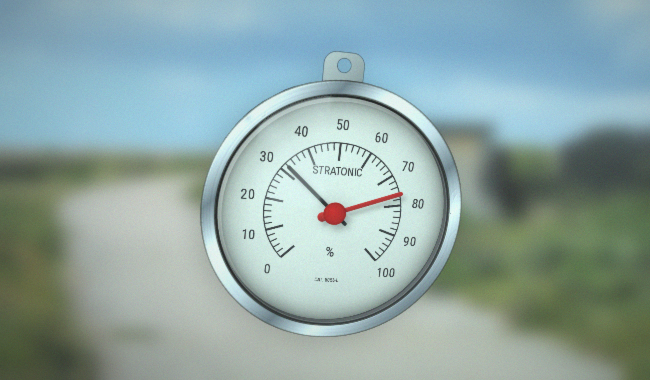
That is 76 %
